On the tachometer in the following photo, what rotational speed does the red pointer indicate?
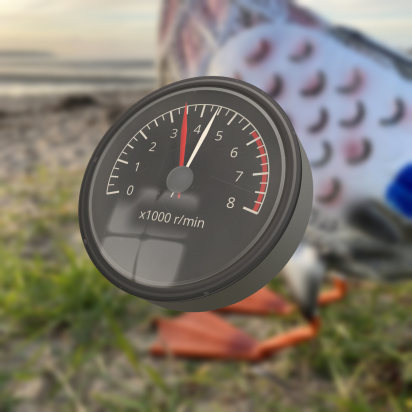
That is 3500 rpm
